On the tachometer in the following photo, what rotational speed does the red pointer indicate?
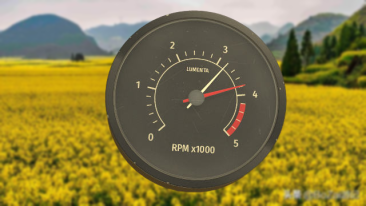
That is 3800 rpm
